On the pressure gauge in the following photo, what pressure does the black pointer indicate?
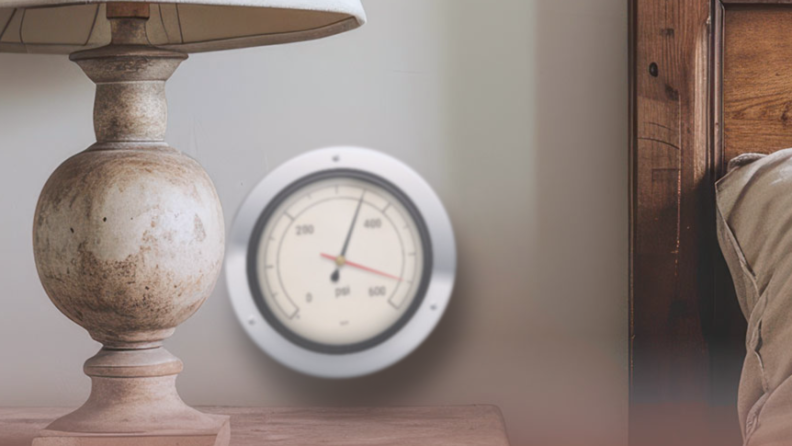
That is 350 psi
